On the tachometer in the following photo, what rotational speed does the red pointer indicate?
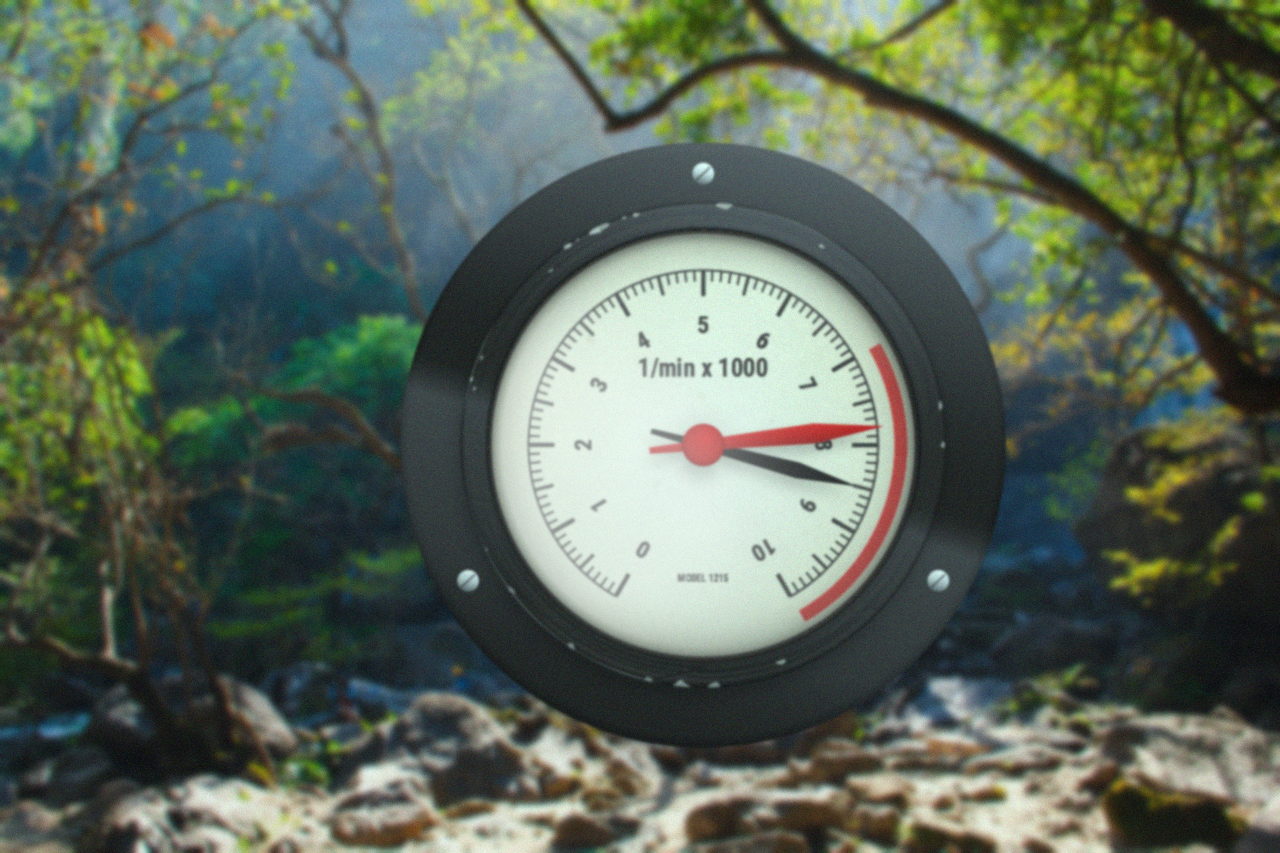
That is 7800 rpm
